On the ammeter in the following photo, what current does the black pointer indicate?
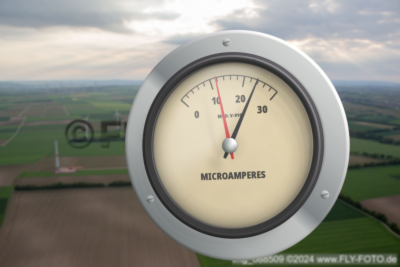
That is 24 µA
